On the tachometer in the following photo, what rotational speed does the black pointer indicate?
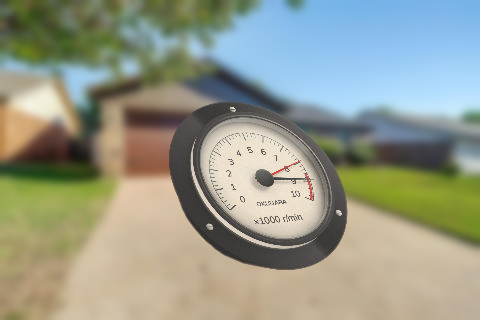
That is 9000 rpm
